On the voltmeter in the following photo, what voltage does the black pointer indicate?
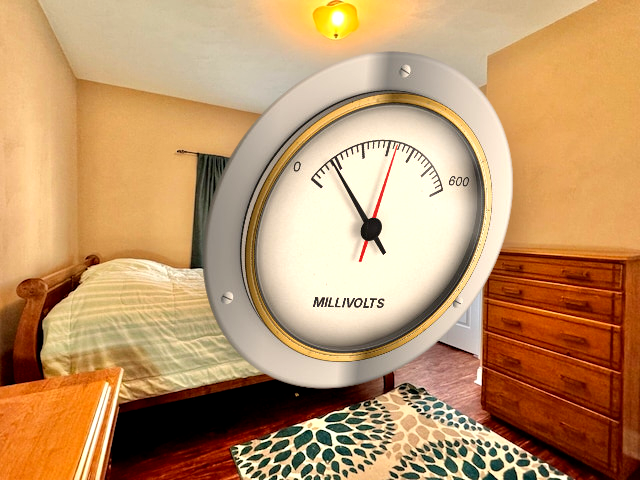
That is 80 mV
